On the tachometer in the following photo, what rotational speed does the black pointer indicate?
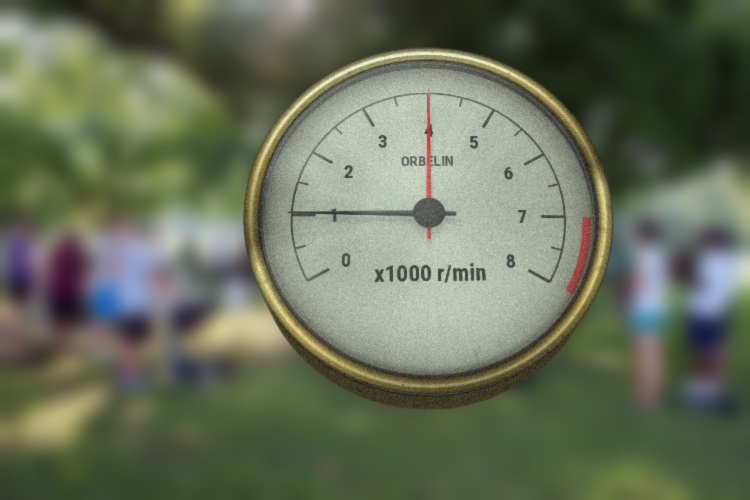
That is 1000 rpm
